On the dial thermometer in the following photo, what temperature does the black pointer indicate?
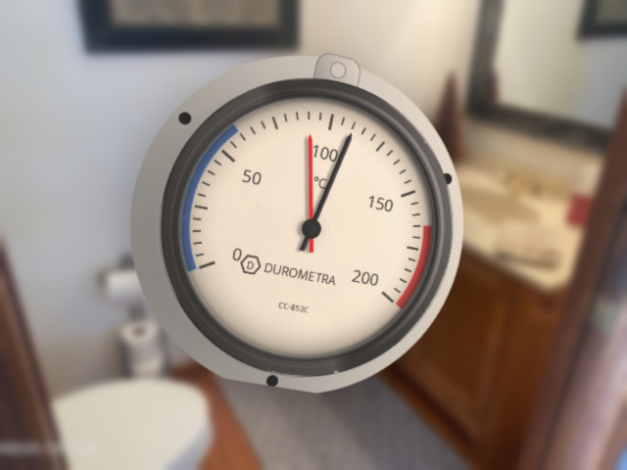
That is 110 °C
